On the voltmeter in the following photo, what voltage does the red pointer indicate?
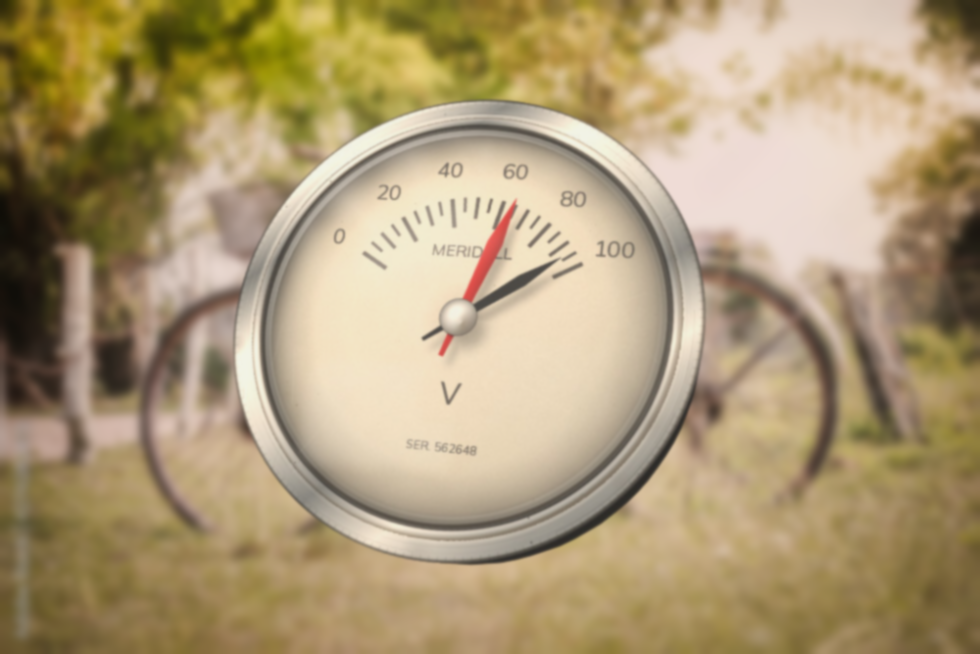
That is 65 V
